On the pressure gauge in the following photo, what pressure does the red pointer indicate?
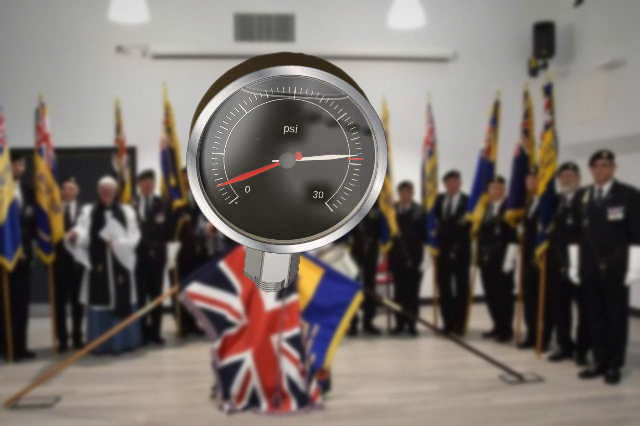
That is 2 psi
